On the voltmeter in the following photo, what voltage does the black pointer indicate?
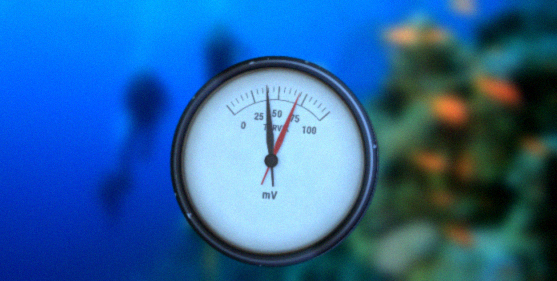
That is 40 mV
